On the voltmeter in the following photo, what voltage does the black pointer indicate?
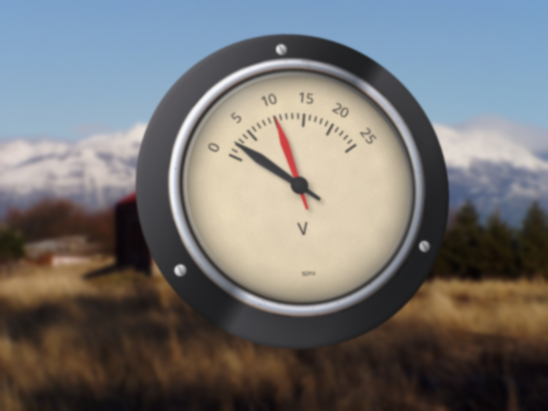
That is 2 V
